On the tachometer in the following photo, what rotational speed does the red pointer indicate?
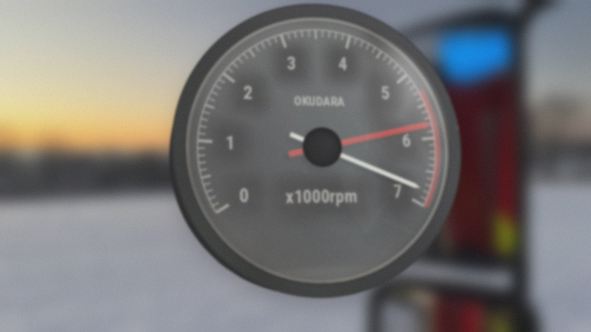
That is 5800 rpm
